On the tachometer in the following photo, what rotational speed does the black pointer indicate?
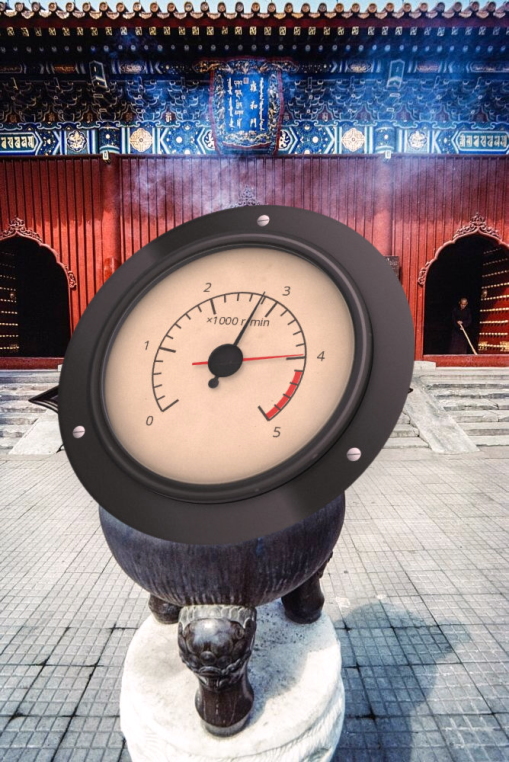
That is 2800 rpm
